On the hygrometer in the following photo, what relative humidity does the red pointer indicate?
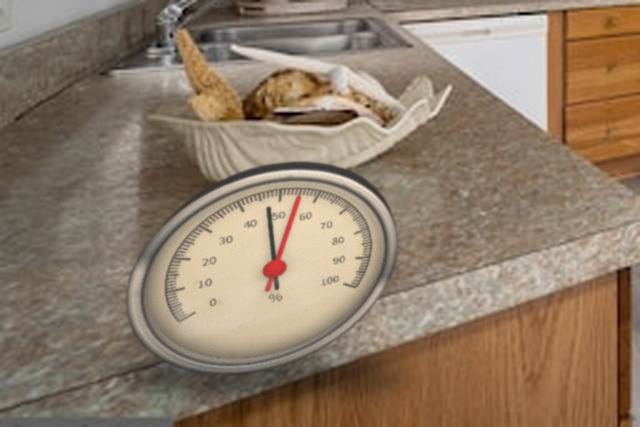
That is 55 %
